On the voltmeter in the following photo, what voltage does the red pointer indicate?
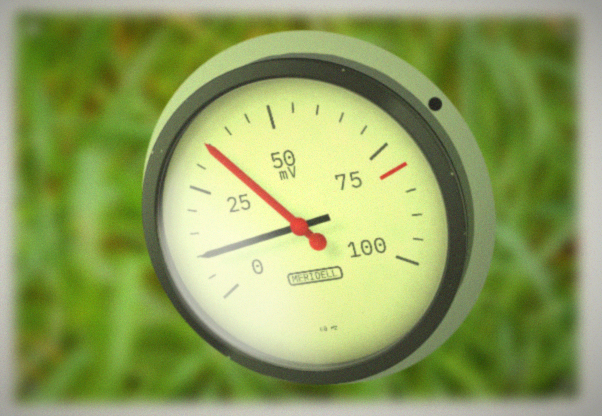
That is 35 mV
